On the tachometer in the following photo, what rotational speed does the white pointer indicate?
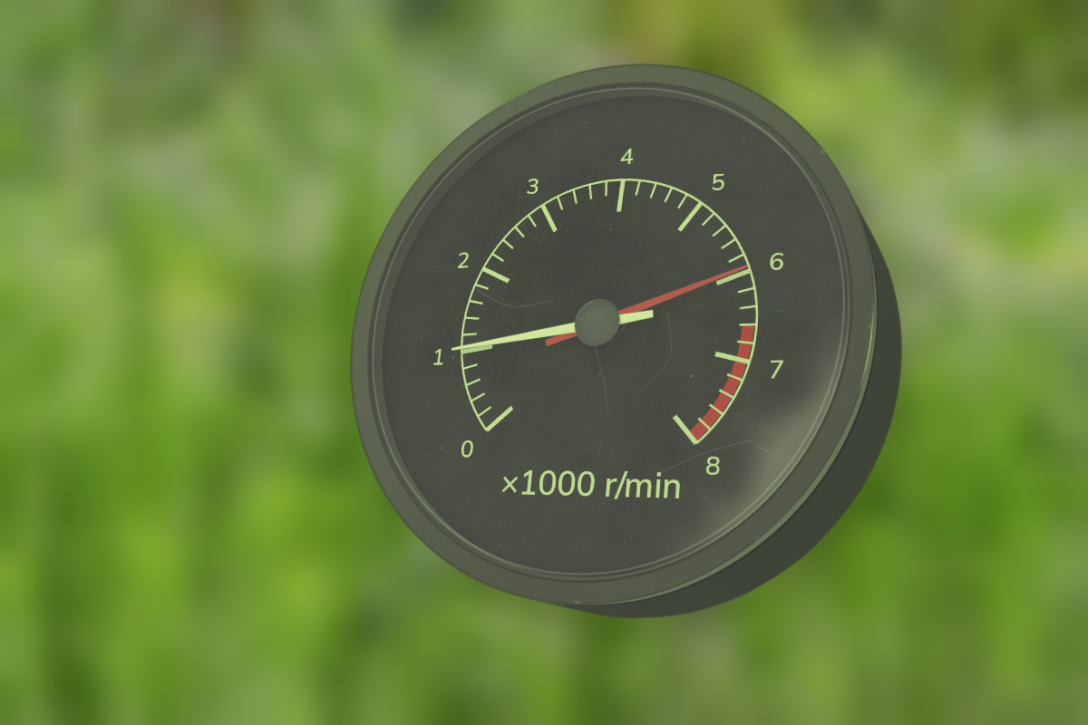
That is 1000 rpm
